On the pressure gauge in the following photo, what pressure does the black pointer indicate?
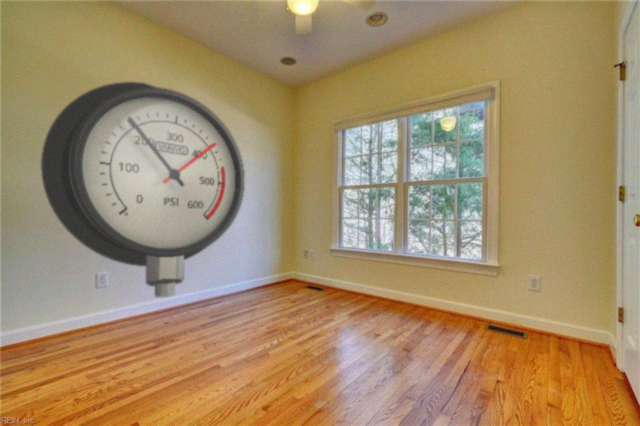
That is 200 psi
